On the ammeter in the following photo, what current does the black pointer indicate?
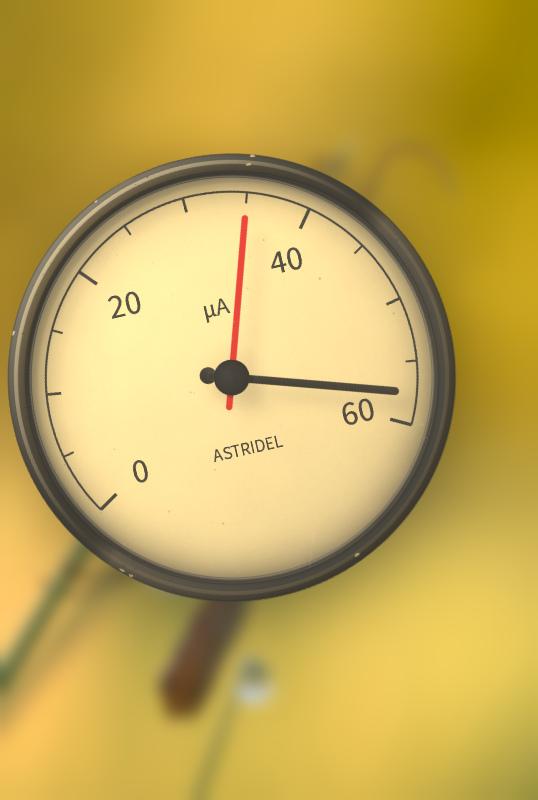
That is 57.5 µA
